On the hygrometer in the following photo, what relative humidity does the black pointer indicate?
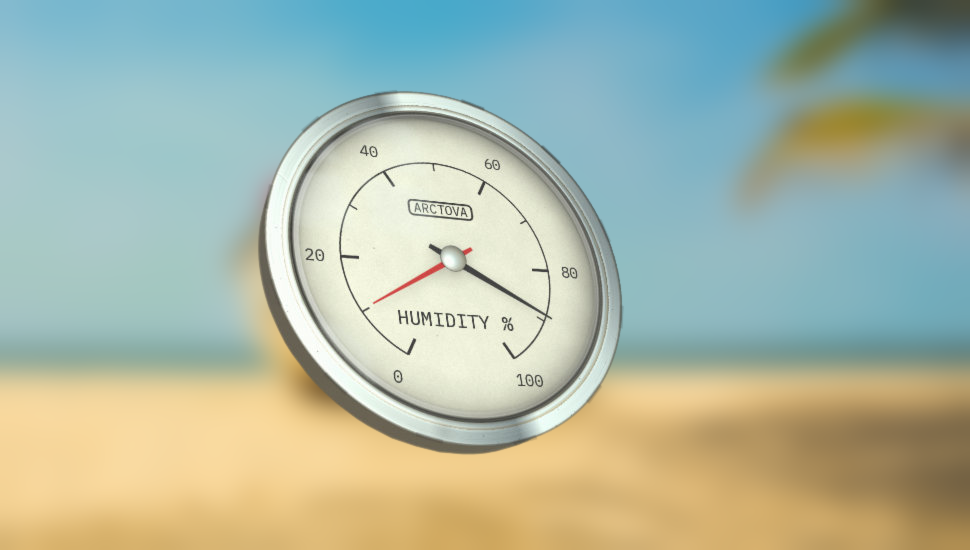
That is 90 %
